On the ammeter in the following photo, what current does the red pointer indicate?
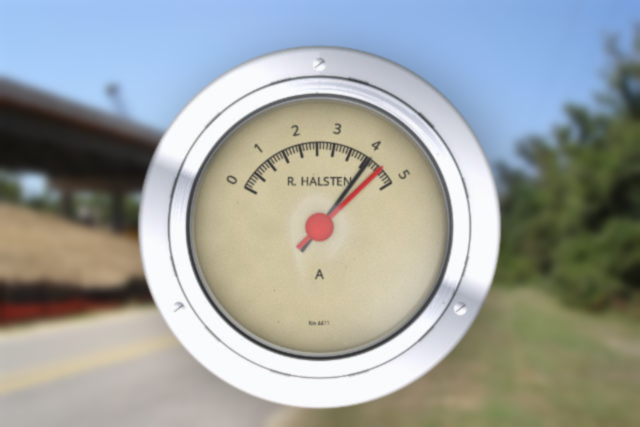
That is 4.5 A
